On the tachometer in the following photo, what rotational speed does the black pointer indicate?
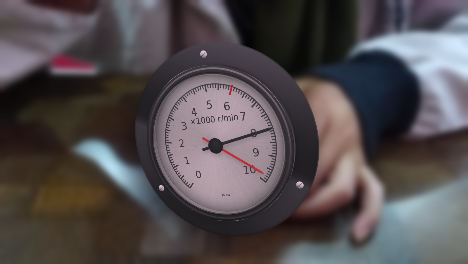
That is 8000 rpm
